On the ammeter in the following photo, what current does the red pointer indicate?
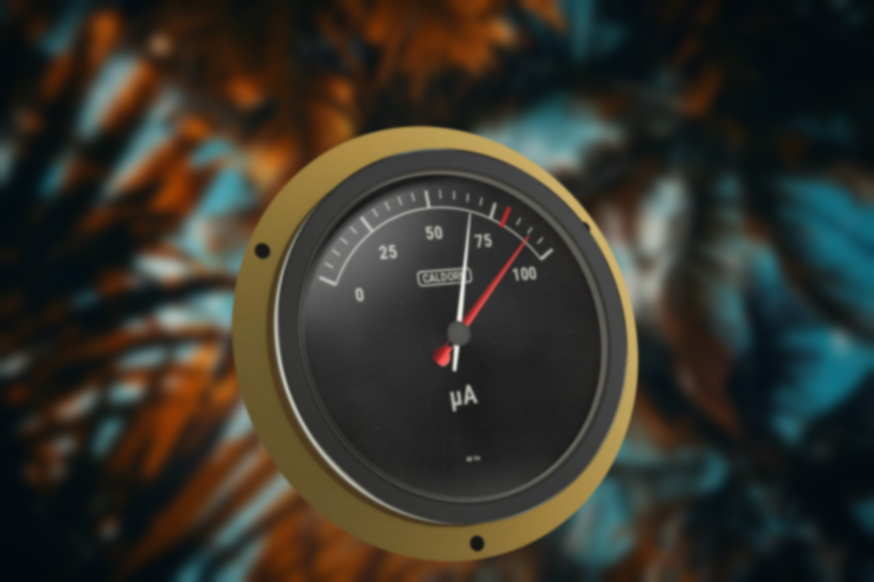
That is 90 µA
